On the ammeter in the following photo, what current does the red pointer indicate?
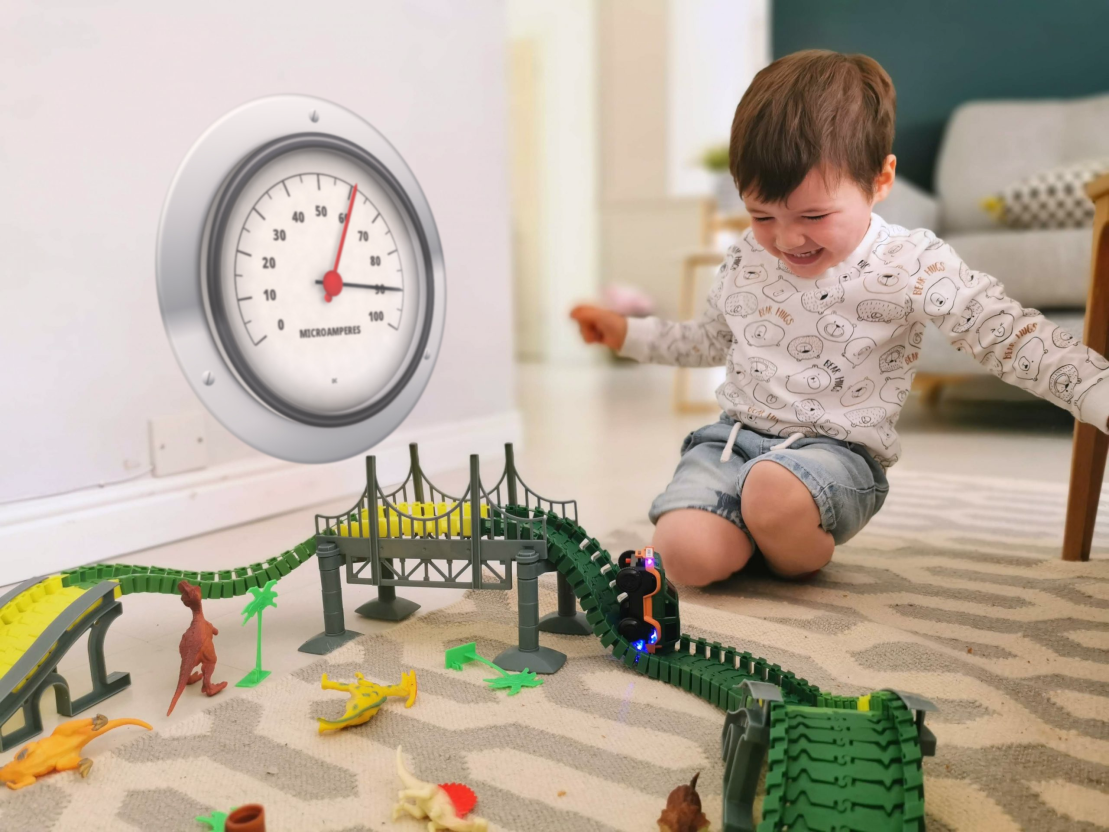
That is 60 µA
